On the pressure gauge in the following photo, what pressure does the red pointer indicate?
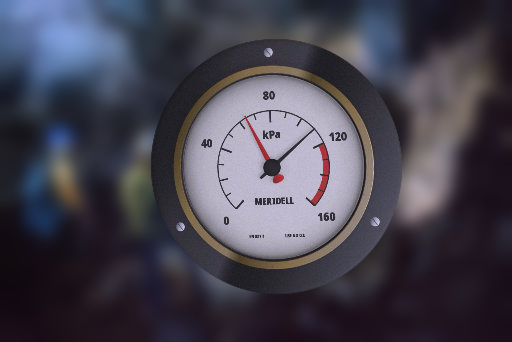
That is 65 kPa
